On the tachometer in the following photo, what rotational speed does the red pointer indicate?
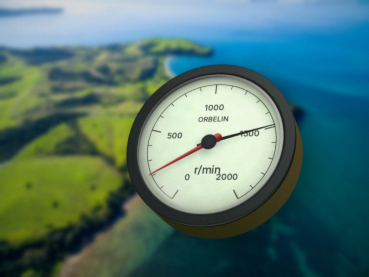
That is 200 rpm
